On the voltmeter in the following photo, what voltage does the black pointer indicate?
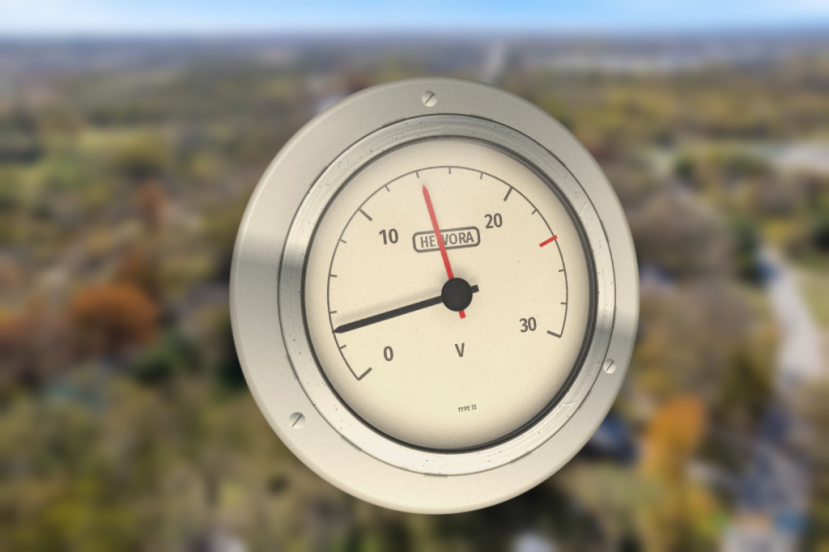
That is 3 V
